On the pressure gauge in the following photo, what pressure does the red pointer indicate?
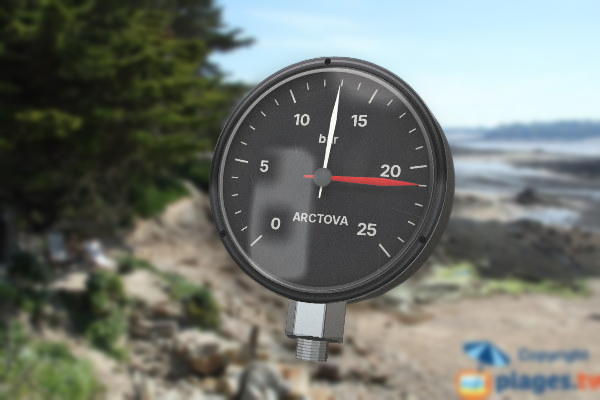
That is 21 bar
